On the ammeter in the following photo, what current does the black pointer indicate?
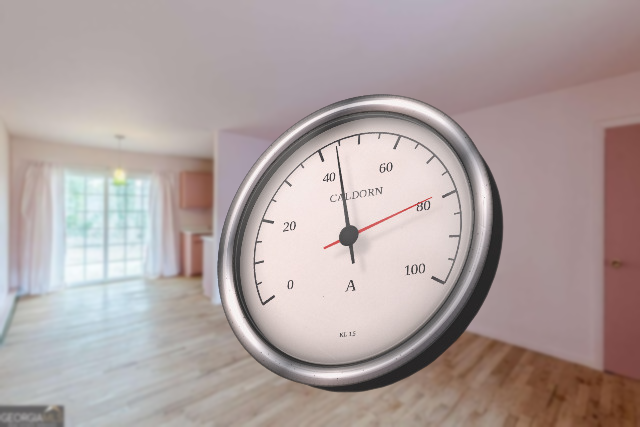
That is 45 A
